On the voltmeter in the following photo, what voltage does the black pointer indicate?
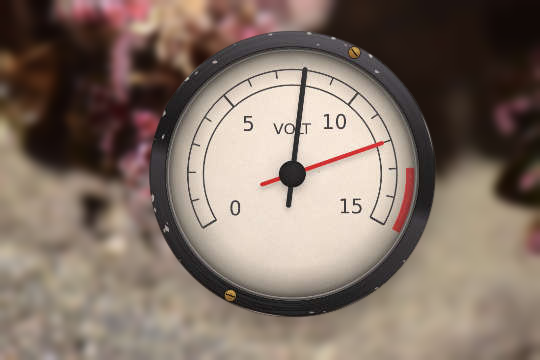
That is 8 V
